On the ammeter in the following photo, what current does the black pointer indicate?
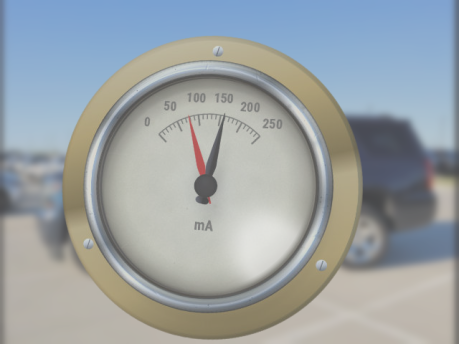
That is 160 mA
